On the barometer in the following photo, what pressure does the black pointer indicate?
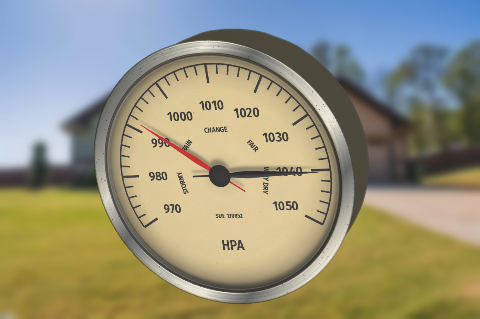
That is 1040 hPa
